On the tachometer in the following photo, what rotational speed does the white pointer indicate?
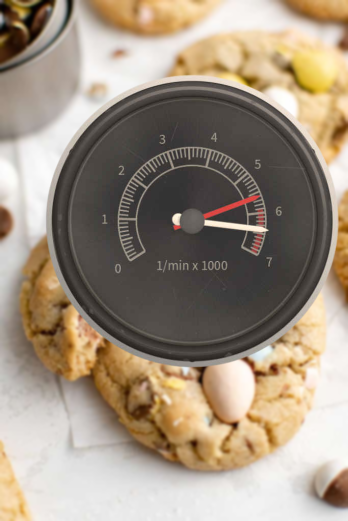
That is 6400 rpm
